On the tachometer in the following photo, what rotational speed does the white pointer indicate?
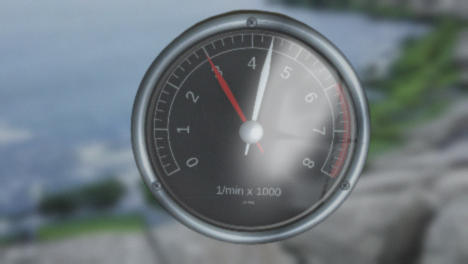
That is 4400 rpm
